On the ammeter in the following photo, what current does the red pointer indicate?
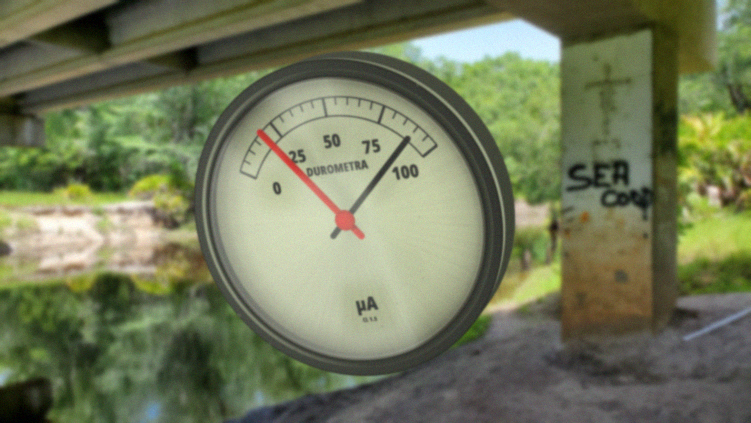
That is 20 µA
